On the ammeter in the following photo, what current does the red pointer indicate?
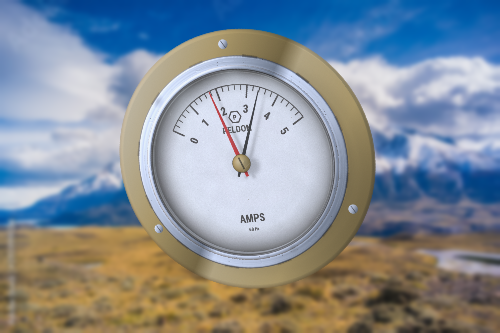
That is 1.8 A
